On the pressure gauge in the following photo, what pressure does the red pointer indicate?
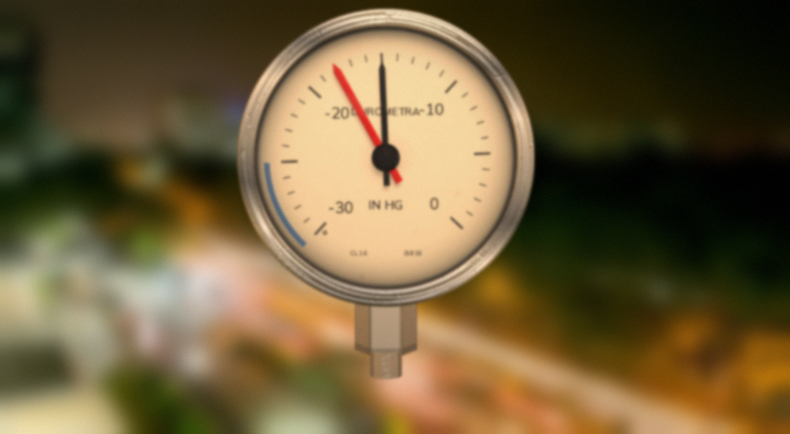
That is -18 inHg
